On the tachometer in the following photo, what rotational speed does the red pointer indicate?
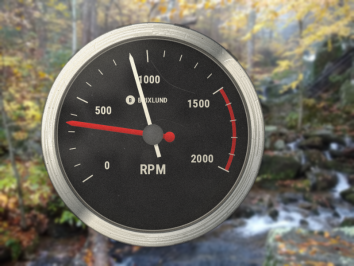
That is 350 rpm
